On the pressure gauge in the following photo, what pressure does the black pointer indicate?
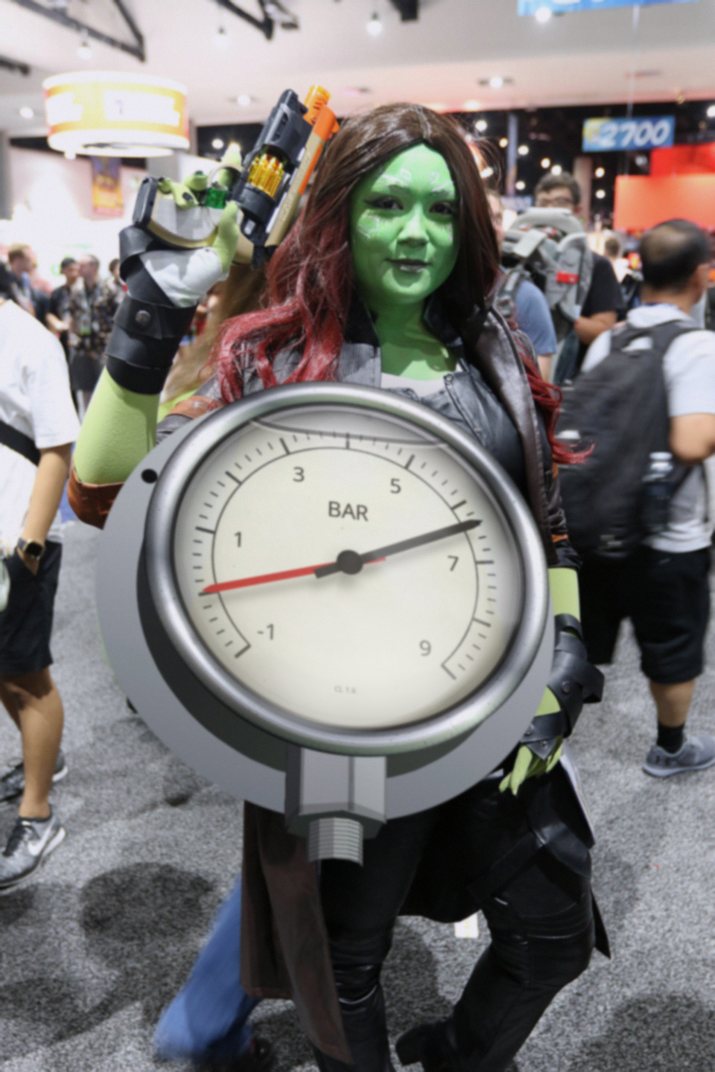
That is 6.4 bar
